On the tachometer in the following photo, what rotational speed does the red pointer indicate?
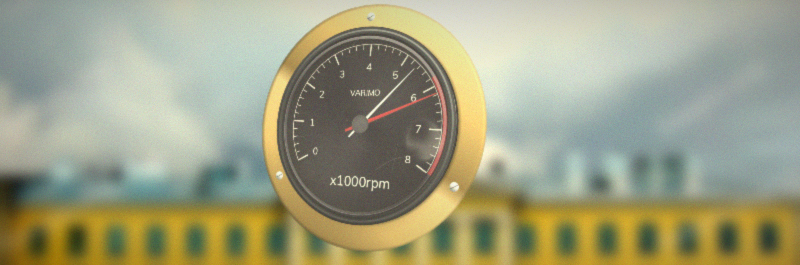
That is 6200 rpm
